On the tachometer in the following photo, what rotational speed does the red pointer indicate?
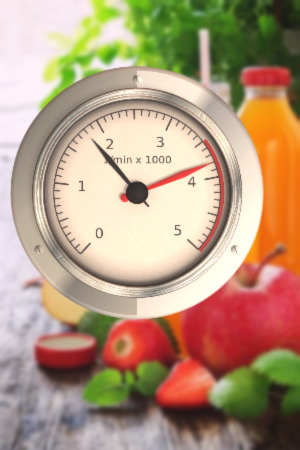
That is 3800 rpm
